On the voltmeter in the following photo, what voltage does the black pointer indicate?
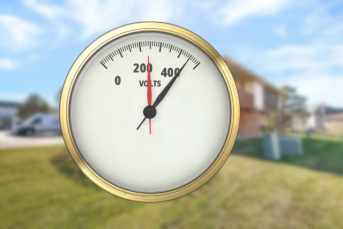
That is 450 V
